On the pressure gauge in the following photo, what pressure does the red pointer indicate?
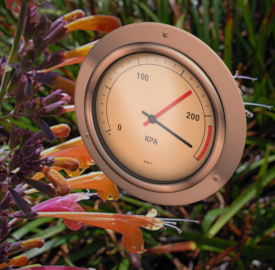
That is 170 kPa
